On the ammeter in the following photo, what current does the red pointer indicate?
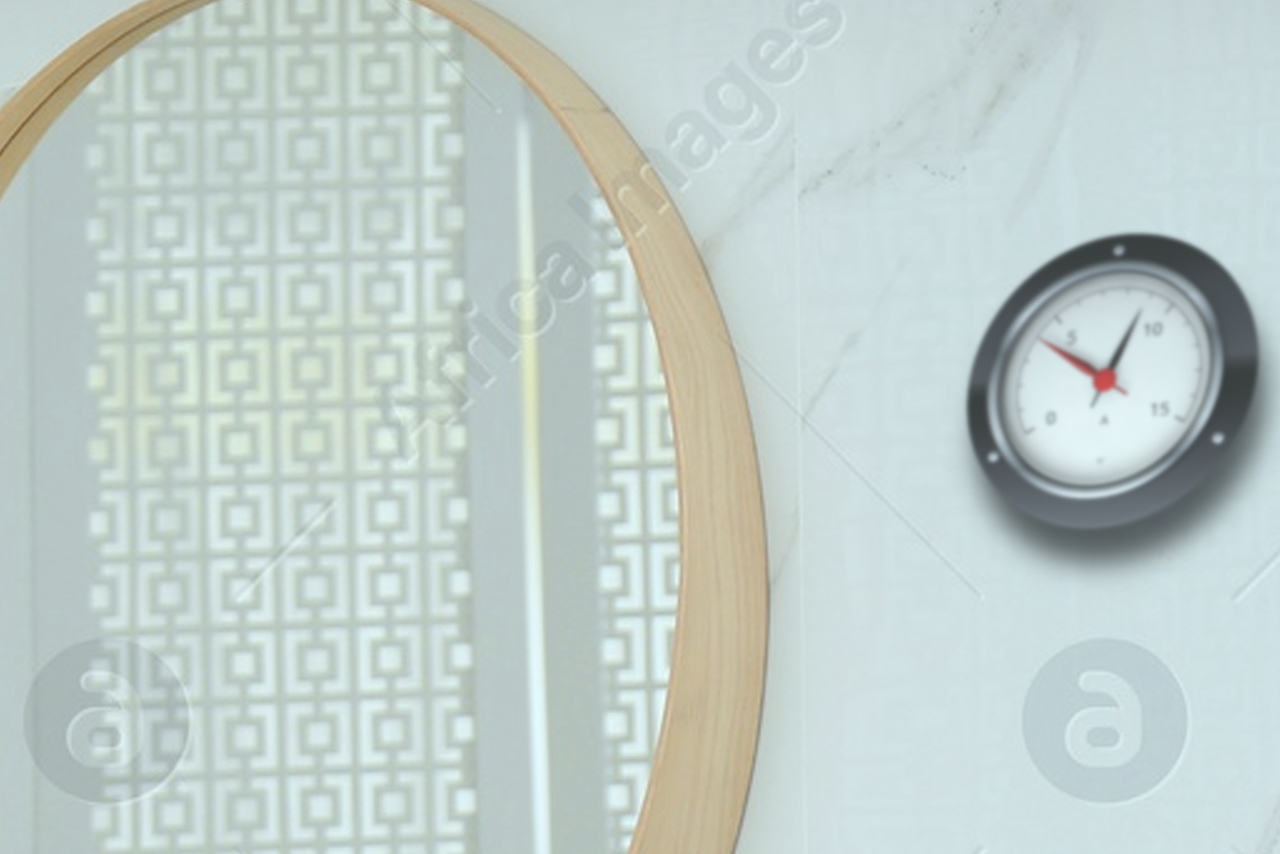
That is 4 A
